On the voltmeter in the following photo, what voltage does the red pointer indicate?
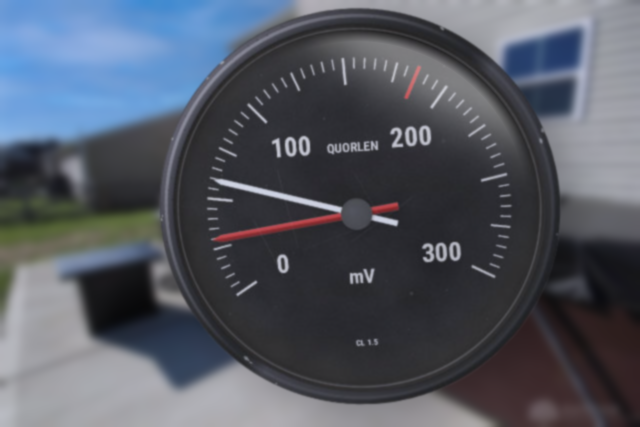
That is 30 mV
